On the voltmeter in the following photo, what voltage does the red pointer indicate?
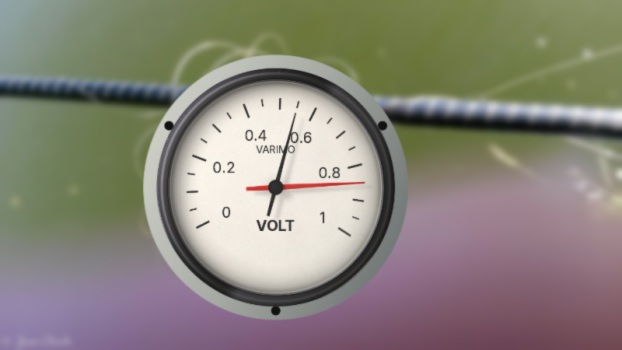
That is 0.85 V
